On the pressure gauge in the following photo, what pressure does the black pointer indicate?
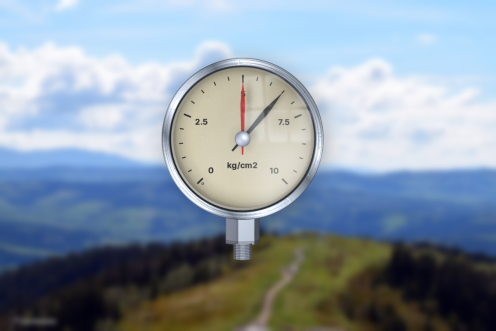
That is 6.5 kg/cm²
